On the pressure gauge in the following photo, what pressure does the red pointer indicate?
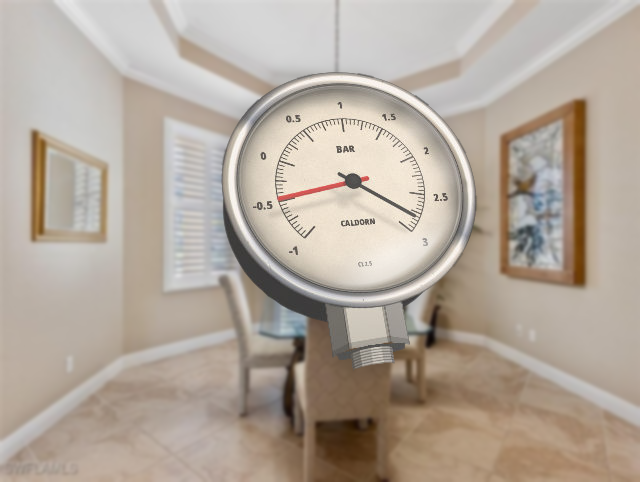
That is -0.5 bar
